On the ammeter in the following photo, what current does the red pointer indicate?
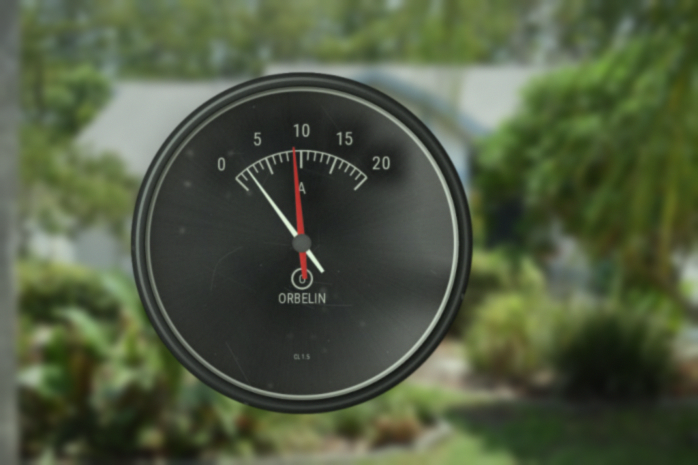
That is 9 A
